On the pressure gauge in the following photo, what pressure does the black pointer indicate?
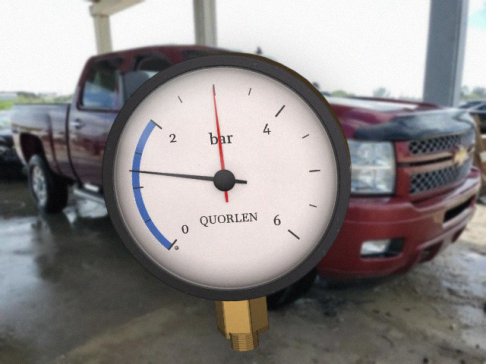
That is 1.25 bar
